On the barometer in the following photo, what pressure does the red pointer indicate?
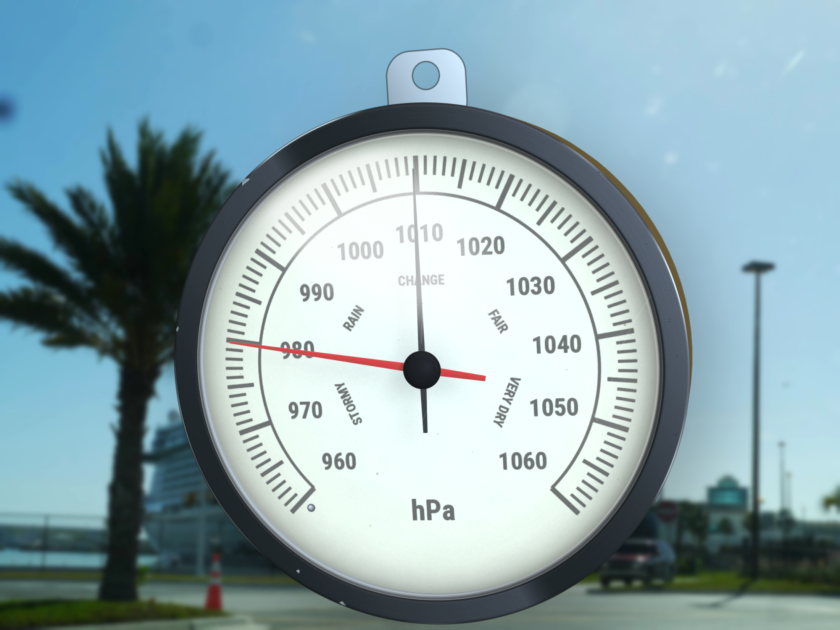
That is 980 hPa
